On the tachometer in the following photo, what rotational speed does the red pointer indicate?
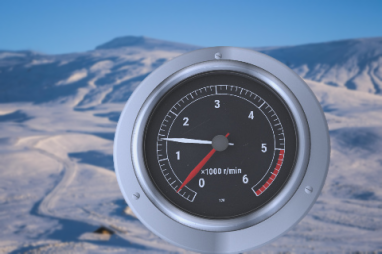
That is 300 rpm
